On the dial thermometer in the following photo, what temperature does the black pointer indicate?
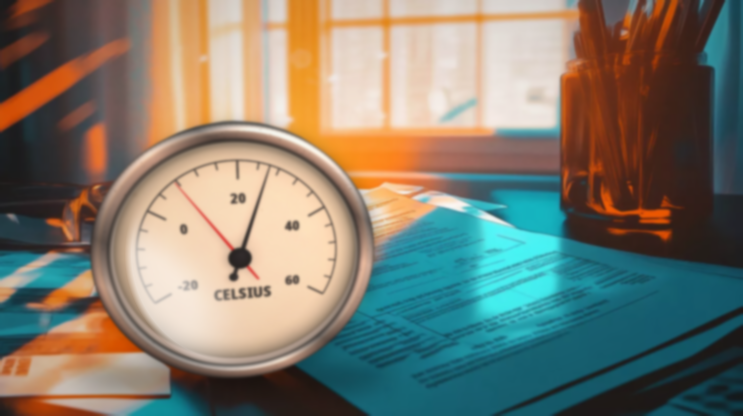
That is 26 °C
